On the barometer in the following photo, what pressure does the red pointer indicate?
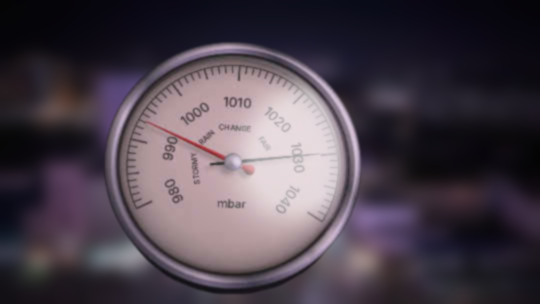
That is 993 mbar
